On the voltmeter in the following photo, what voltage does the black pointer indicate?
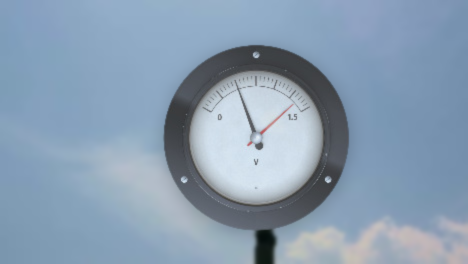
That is 0.5 V
